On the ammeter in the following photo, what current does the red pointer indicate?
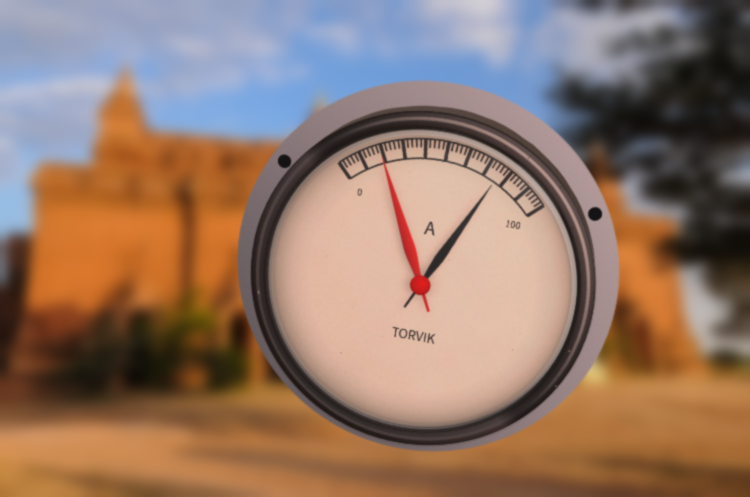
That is 20 A
